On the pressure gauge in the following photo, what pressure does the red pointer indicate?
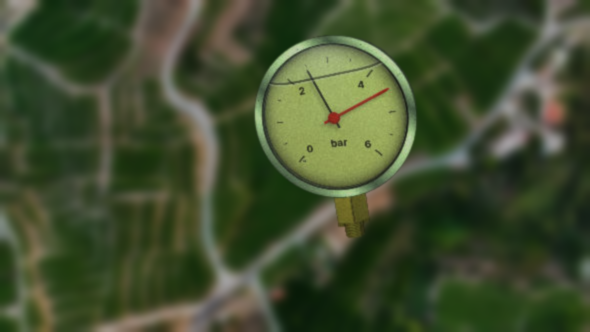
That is 4.5 bar
